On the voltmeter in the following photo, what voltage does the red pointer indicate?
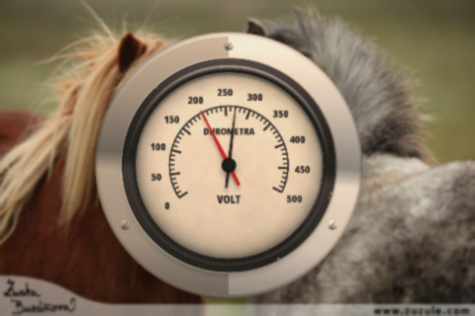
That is 200 V
